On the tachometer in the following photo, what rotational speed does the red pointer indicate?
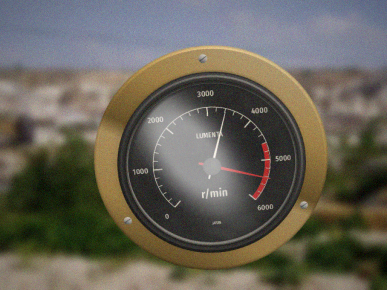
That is 5400 rpm
